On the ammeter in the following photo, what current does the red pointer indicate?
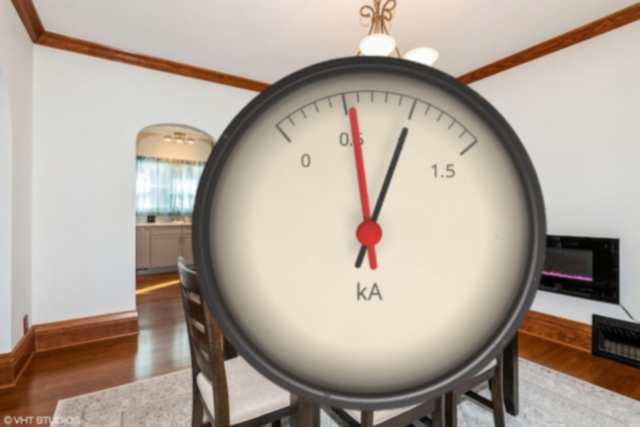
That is 0.55 kA
